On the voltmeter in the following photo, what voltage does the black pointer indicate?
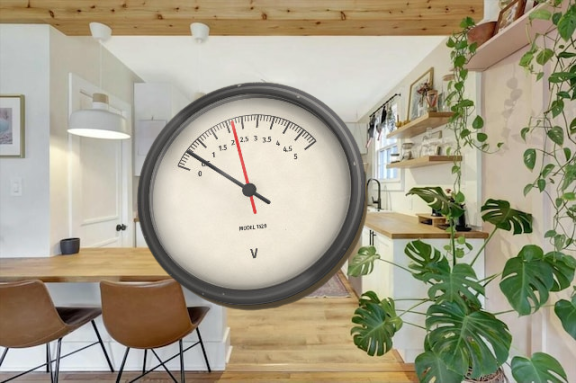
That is 0.5 V
